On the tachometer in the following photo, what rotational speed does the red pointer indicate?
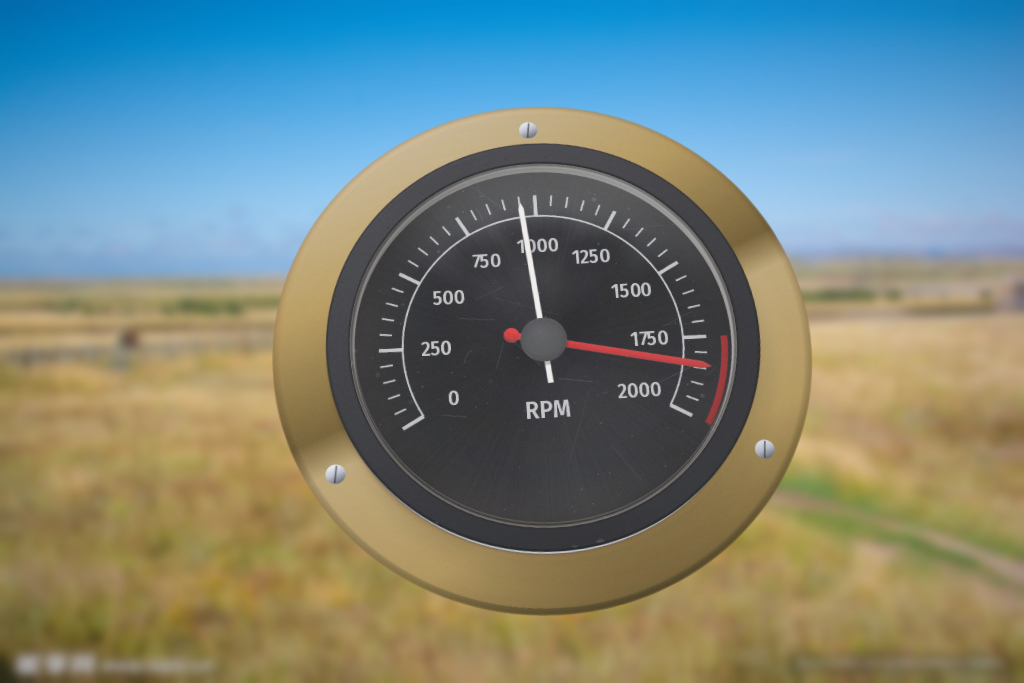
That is 1850 rpm
